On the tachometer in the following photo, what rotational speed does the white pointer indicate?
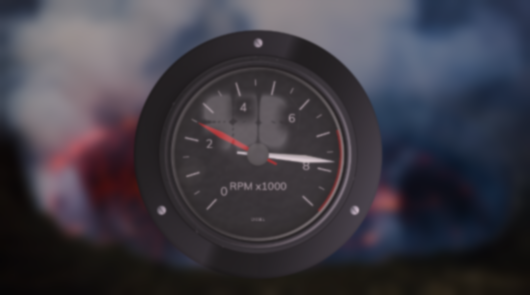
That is 7750 rpm
